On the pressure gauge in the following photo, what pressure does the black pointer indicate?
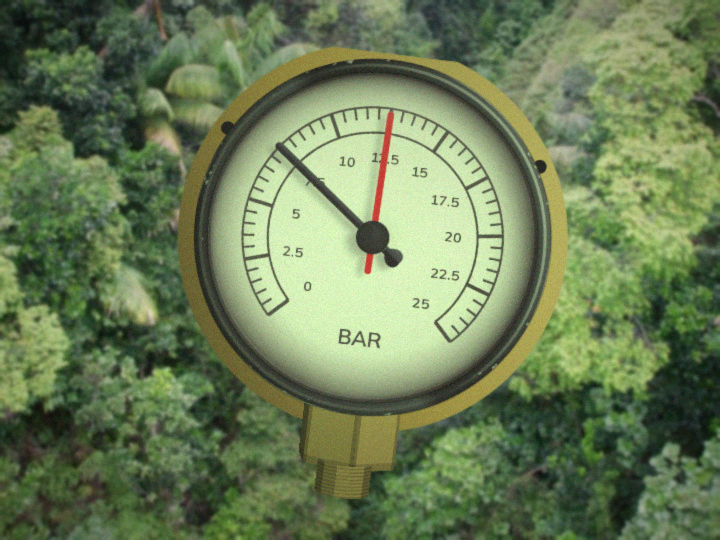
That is 7.5 bar
